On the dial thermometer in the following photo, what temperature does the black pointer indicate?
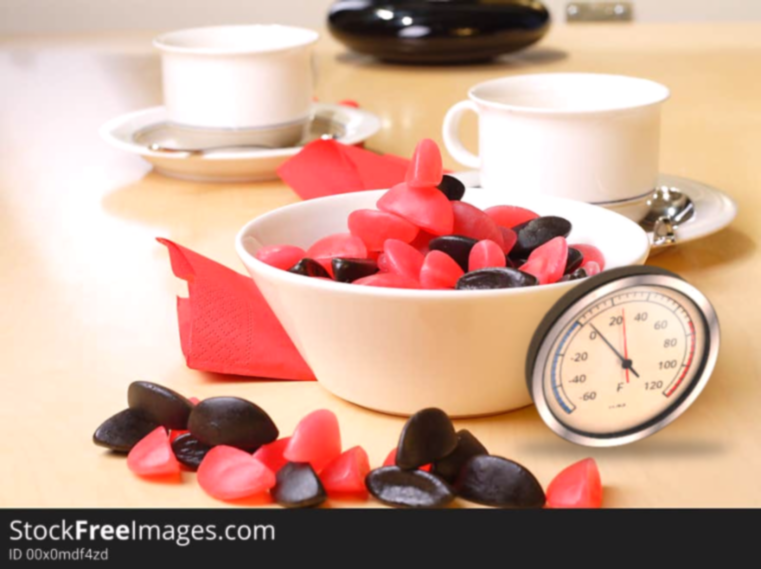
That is 4 °F
